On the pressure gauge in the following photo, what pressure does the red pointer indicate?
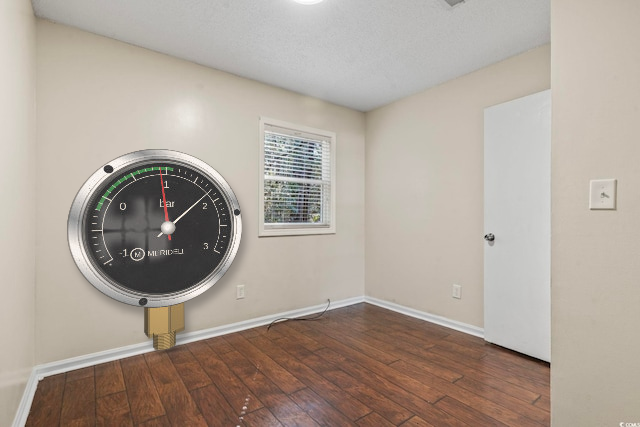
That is 0.9 bar
